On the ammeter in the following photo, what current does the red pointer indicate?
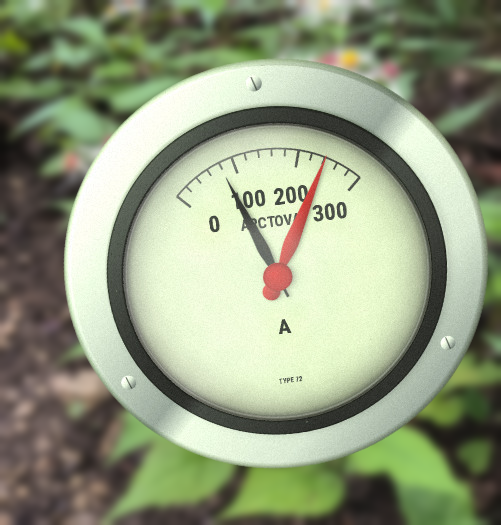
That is 240 A
